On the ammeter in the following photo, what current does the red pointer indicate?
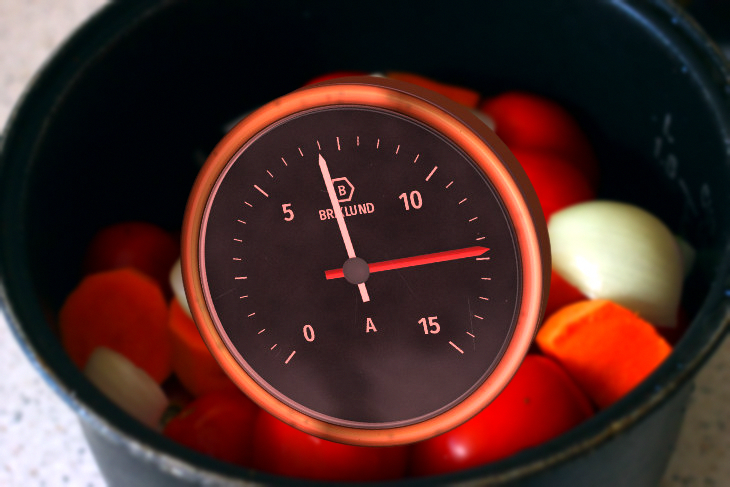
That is 12.25 A
